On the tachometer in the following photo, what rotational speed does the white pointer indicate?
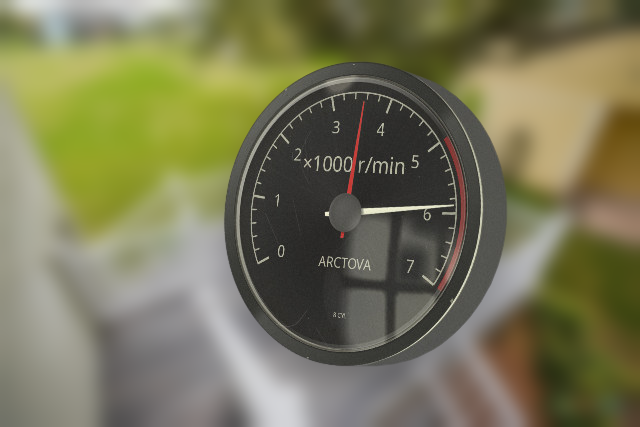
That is 5900 rpm
